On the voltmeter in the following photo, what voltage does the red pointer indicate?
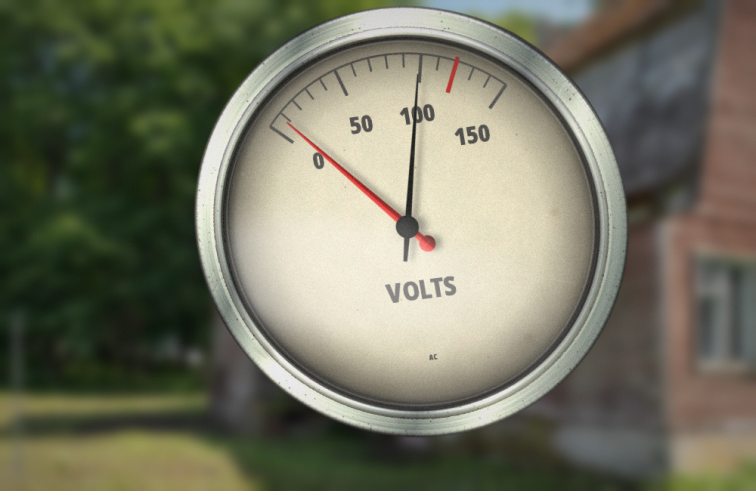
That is 10 V
